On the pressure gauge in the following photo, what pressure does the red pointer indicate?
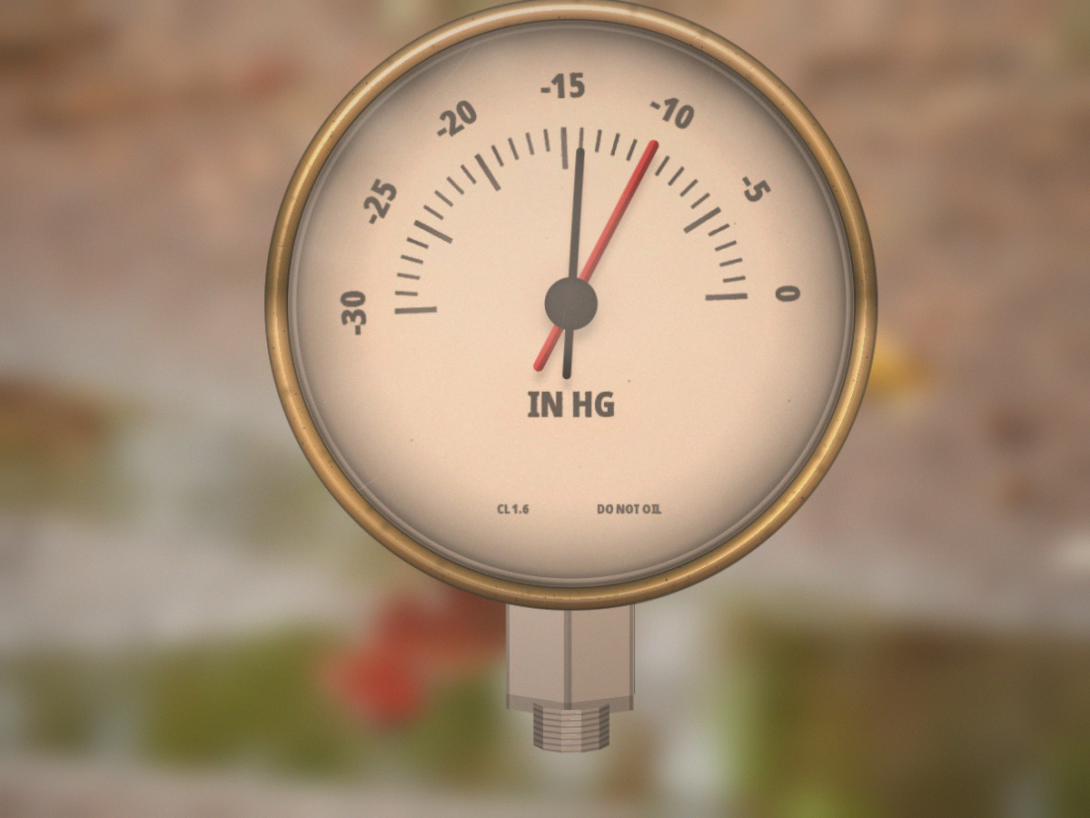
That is -10 inHg
